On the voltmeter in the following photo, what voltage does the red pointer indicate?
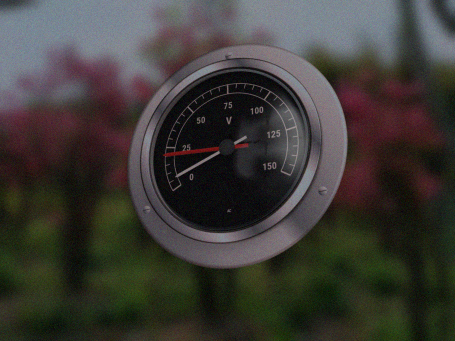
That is 20 V
